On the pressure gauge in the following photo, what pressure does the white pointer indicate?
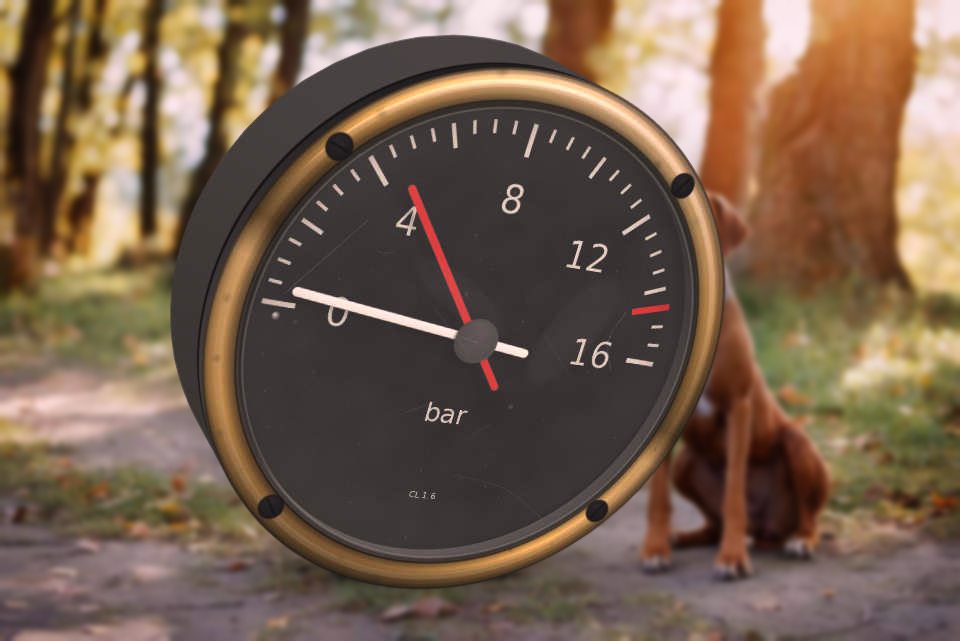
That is 0.5 bar
